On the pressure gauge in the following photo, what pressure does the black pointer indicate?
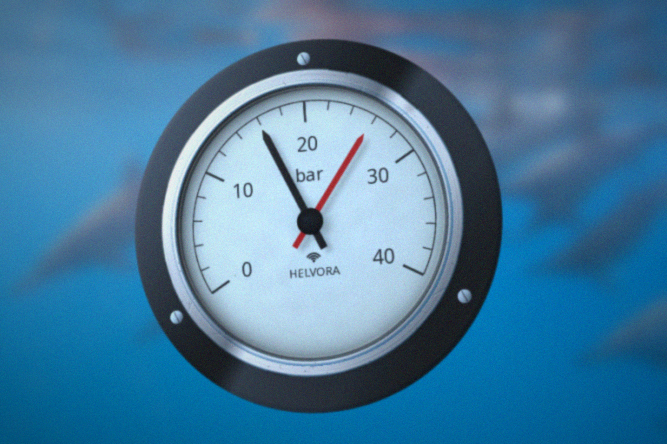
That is 16 bar
